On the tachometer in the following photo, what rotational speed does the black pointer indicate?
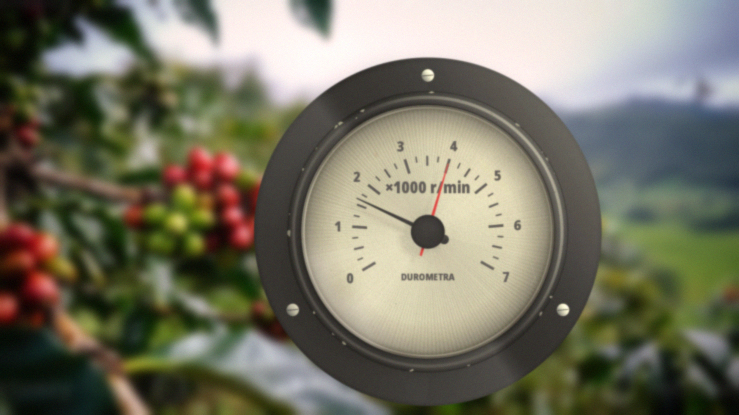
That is 1625 rpm
